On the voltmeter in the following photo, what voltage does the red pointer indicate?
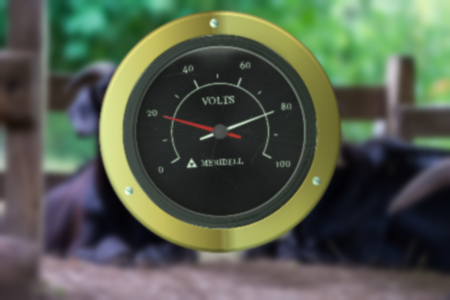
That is 20 V
